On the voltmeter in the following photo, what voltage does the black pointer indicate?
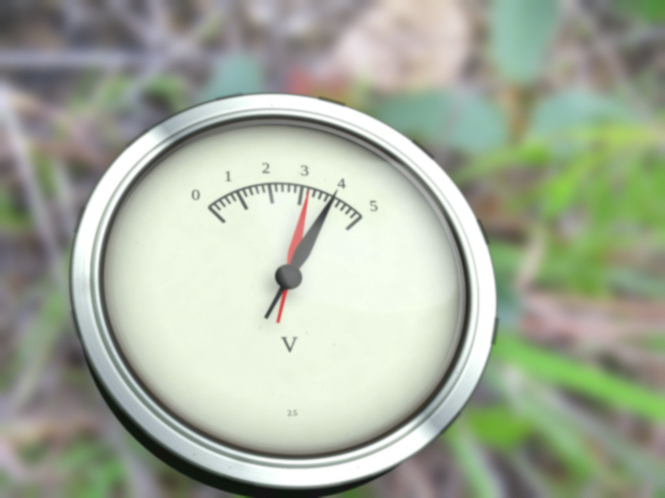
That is 4 V
